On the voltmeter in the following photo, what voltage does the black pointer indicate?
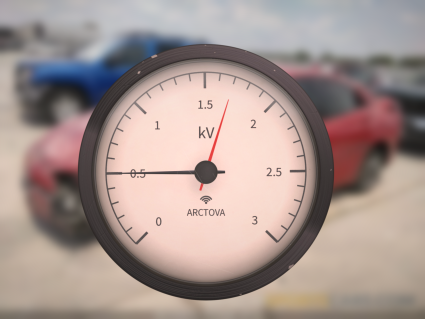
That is 0.5 kV
